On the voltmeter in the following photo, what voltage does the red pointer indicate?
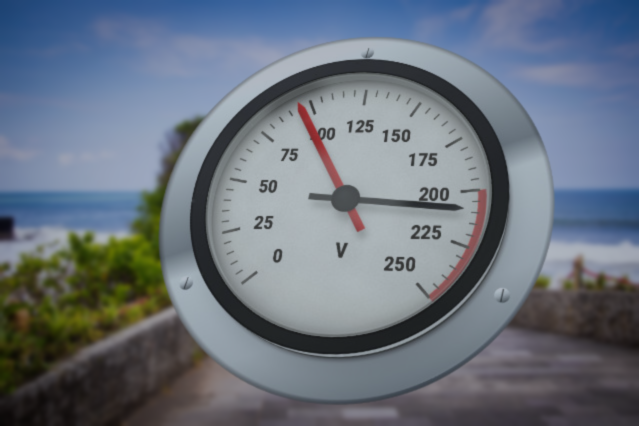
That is 95 V
